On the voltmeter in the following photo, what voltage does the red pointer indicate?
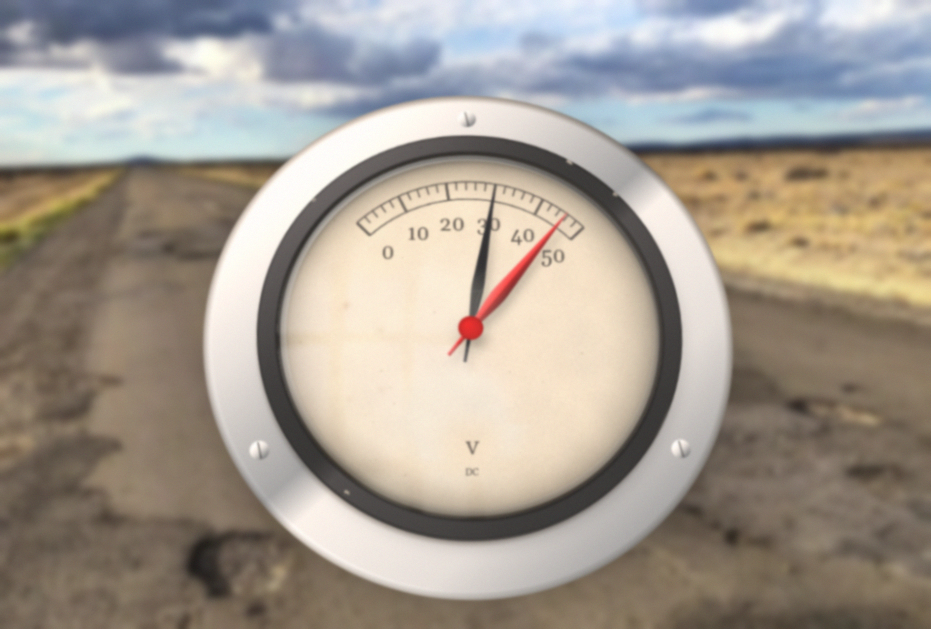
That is 46 V
